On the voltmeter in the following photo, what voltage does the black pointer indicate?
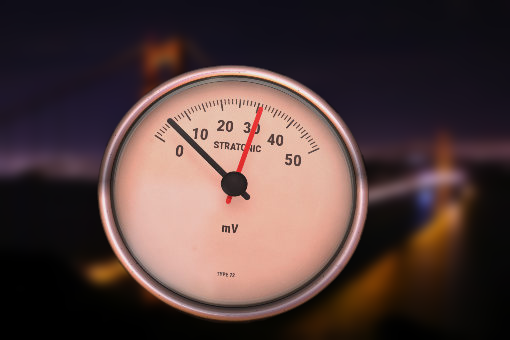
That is 5 mV
